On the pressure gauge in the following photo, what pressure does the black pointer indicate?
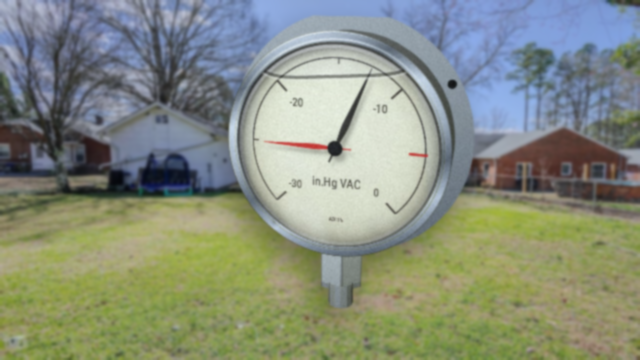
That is -12.5 inHg
